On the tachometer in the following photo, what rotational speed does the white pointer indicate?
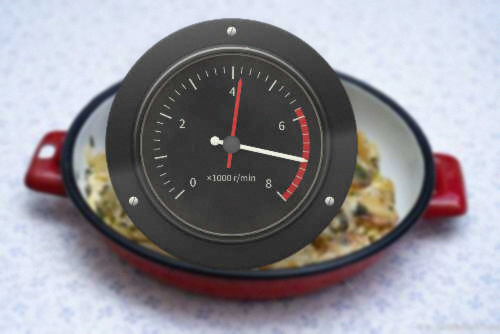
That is 7000 rpm
